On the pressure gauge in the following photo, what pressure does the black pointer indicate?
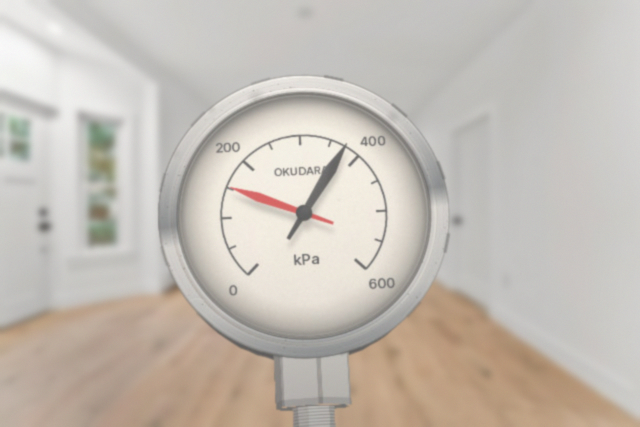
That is 375 kPa
